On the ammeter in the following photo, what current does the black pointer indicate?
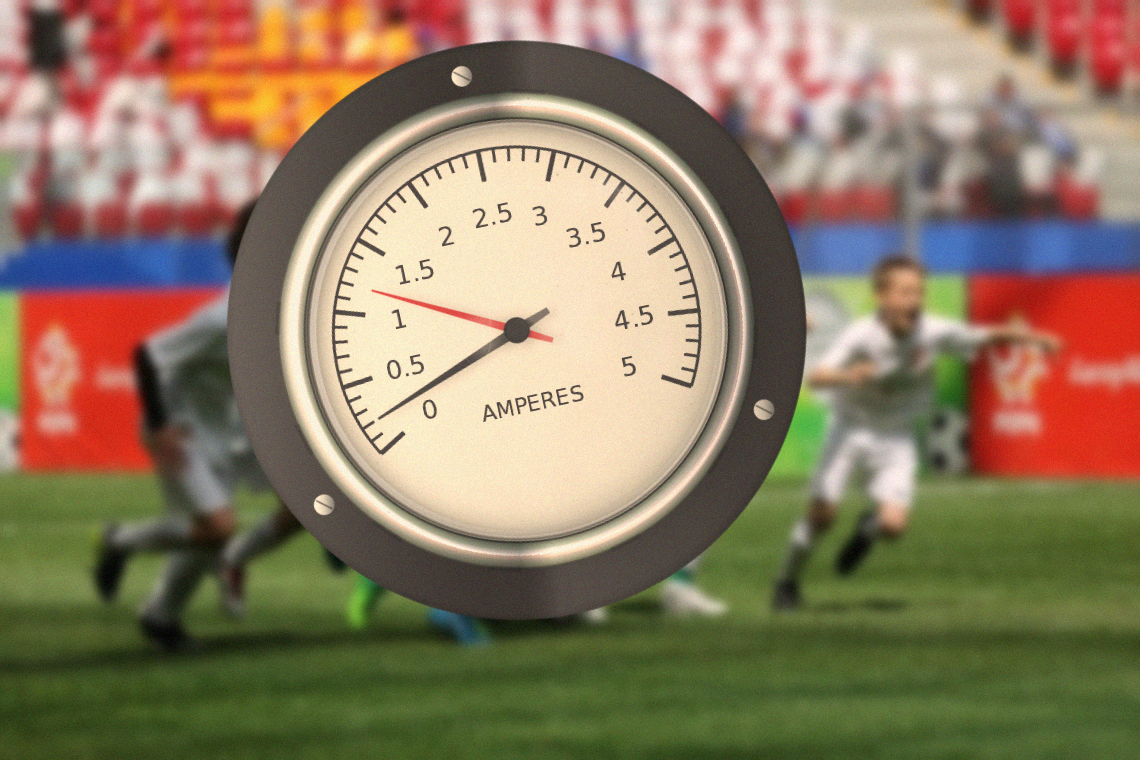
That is 0.2 A
